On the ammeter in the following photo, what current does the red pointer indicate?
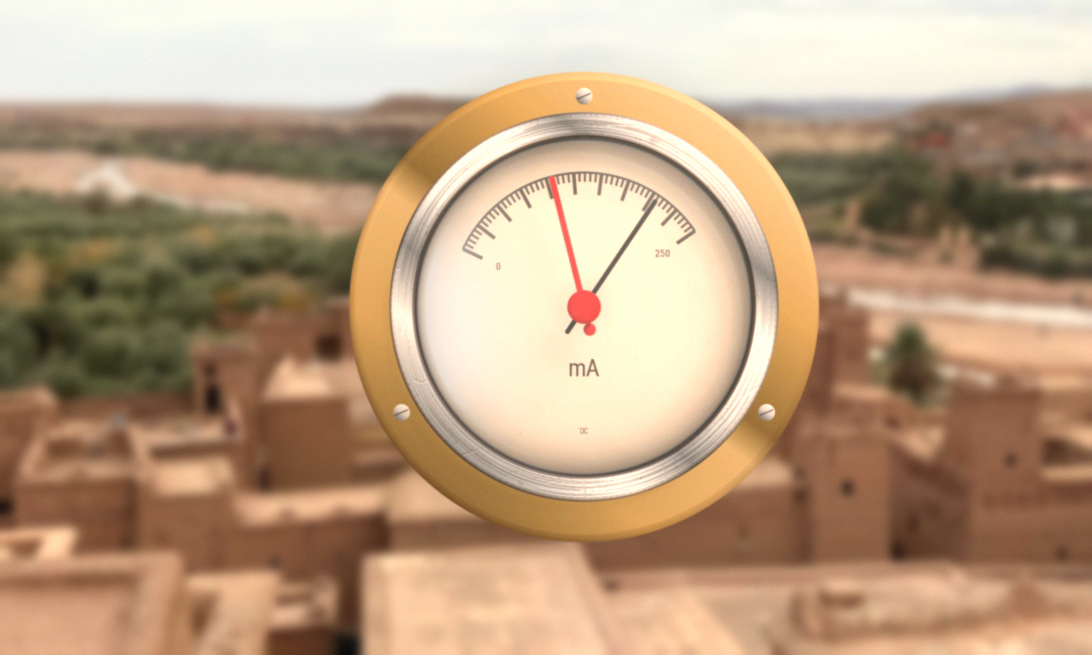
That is 105 mA
